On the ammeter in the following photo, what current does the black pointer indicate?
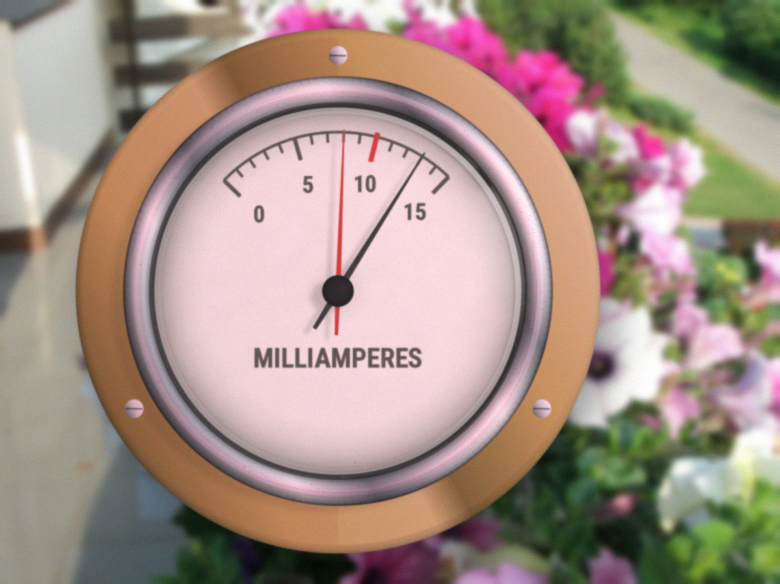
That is 13 mA
